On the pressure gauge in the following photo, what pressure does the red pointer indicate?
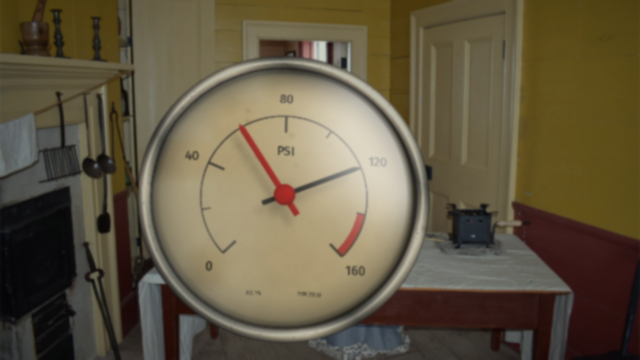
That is 60 psi
